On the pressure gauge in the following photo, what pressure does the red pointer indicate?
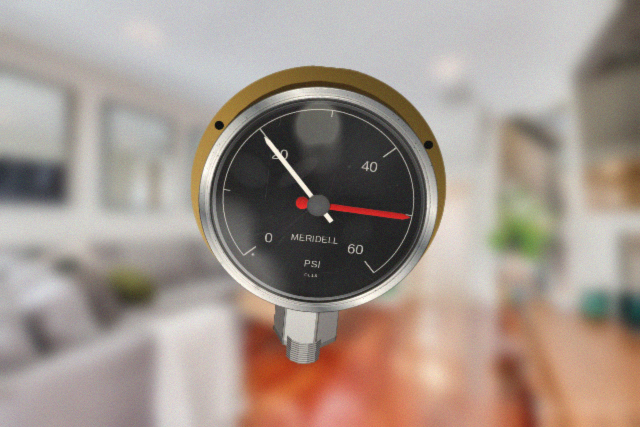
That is 50 psi
